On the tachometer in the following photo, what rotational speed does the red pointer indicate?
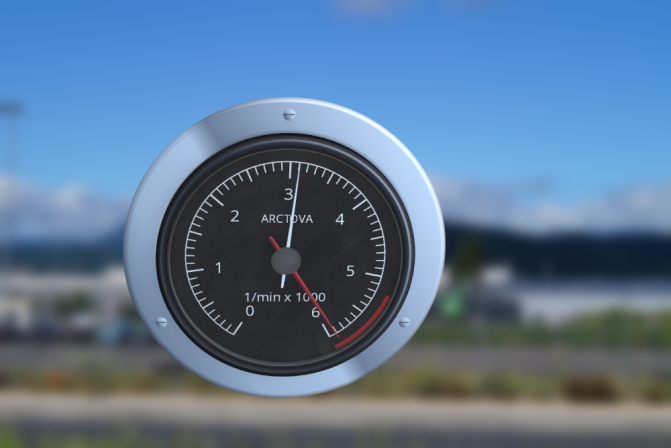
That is 5900 rpm
